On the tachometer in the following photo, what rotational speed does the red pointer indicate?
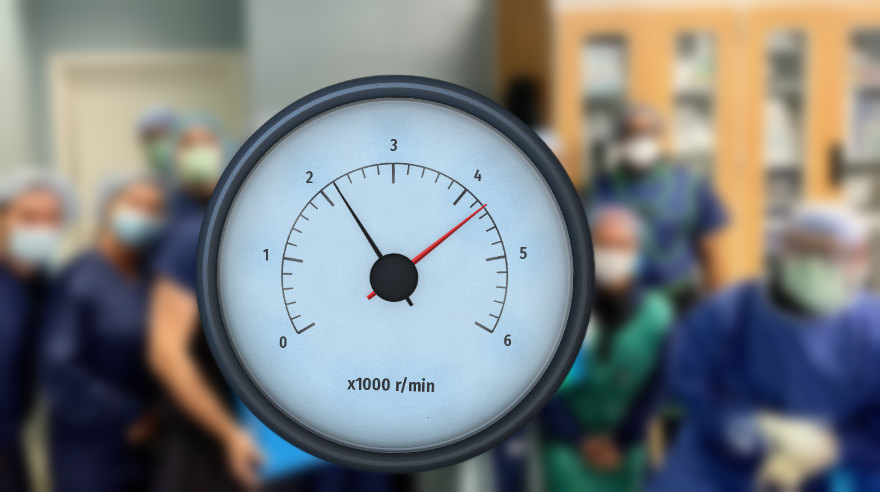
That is 4300 rpm
